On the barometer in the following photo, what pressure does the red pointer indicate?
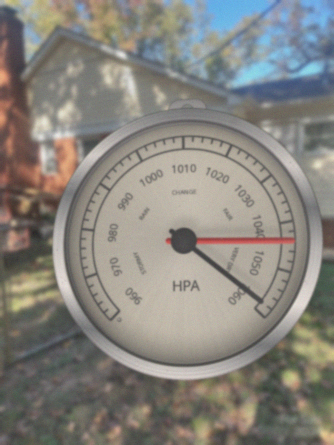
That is 1044 hPa
